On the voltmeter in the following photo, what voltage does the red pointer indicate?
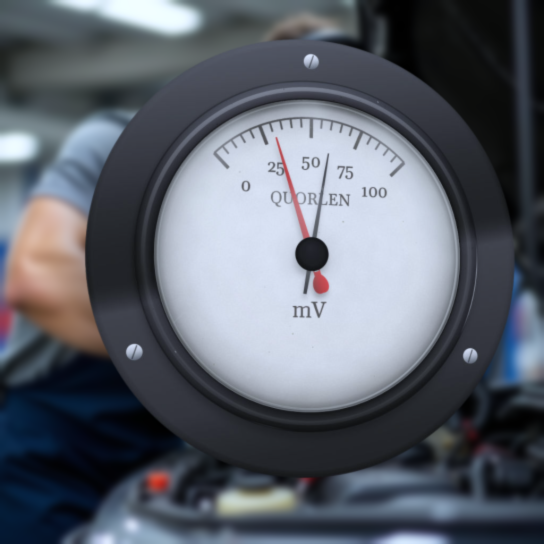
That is 30 mV
